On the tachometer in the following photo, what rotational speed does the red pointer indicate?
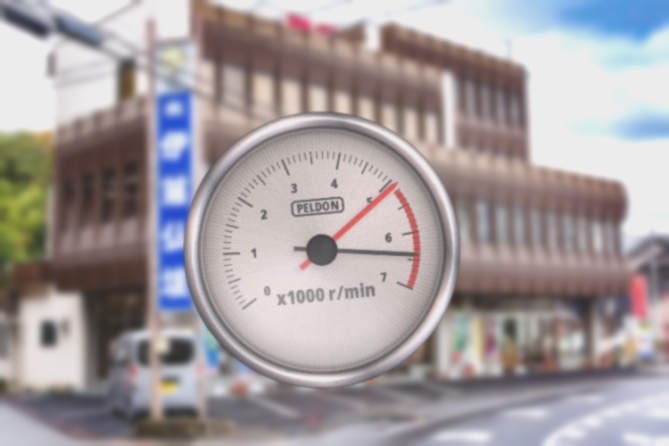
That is 5100 rpm
